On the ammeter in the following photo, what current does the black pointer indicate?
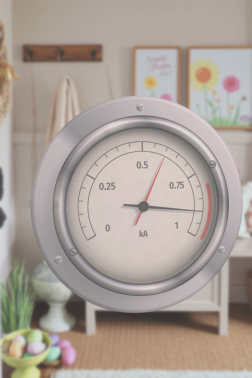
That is 0.9 kA
